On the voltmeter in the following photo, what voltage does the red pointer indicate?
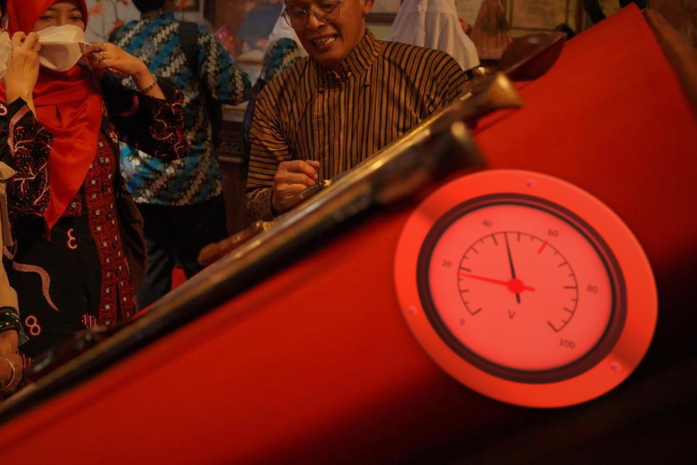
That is 17.5 V
